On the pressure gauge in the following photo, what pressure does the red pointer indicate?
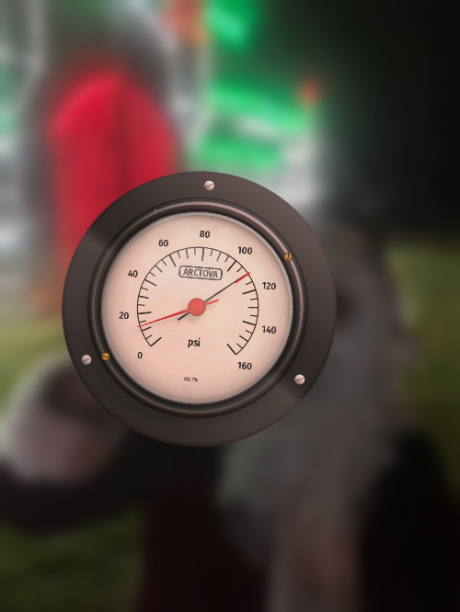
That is 12.5 psi
